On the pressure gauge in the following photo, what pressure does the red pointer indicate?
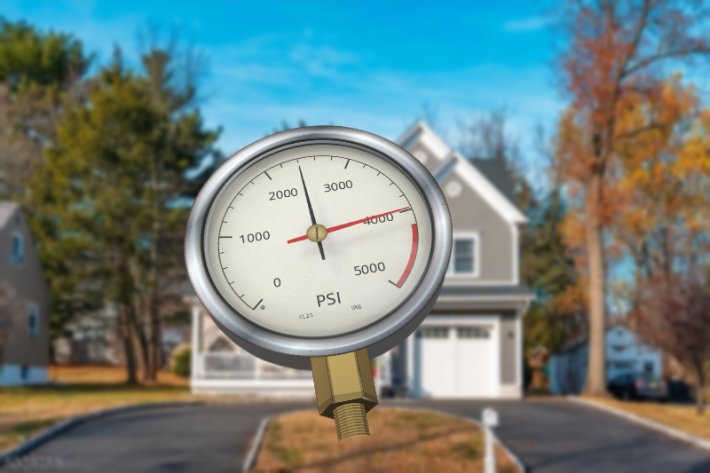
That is 4000 psi
